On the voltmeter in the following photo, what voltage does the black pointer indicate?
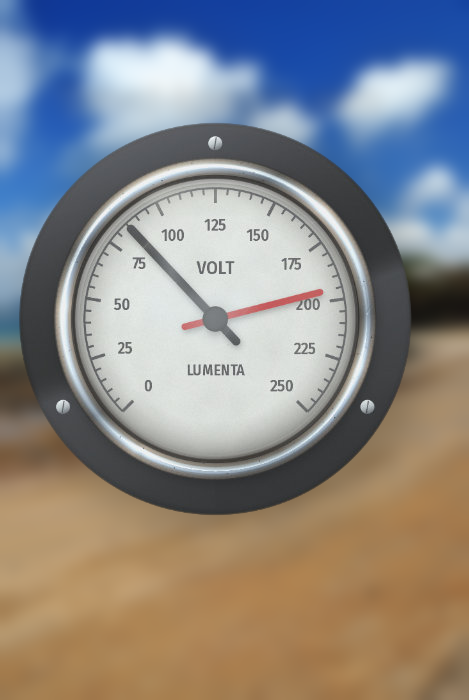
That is 85 V
